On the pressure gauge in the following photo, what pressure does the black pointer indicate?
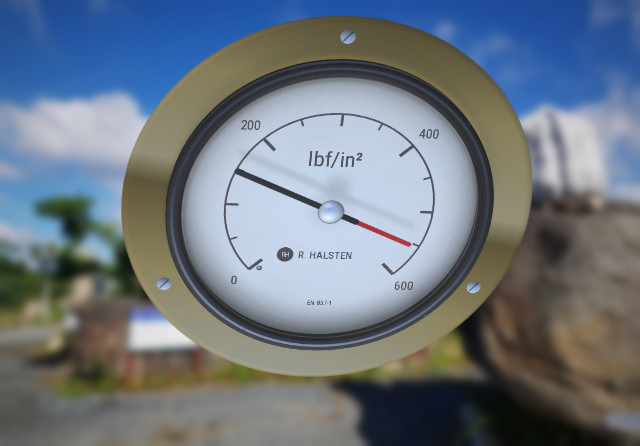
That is 150 psi
